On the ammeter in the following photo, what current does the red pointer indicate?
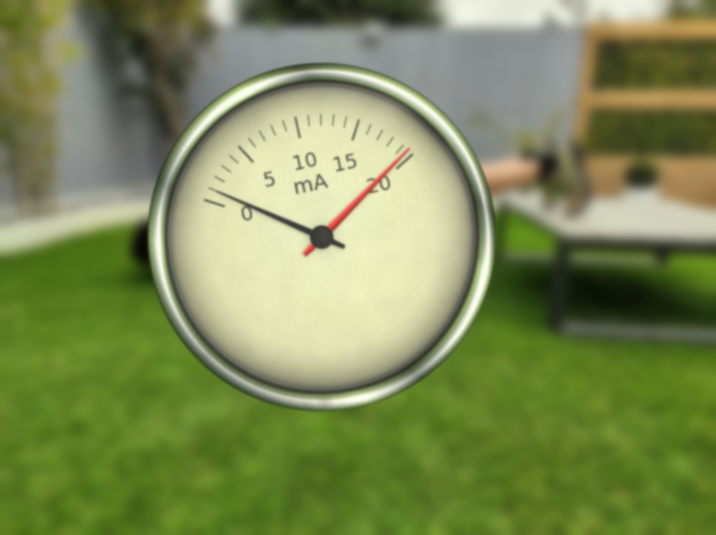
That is 19.5 mA
